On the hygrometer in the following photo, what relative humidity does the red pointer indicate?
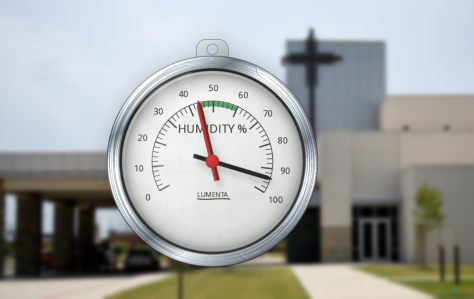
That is 44 %
